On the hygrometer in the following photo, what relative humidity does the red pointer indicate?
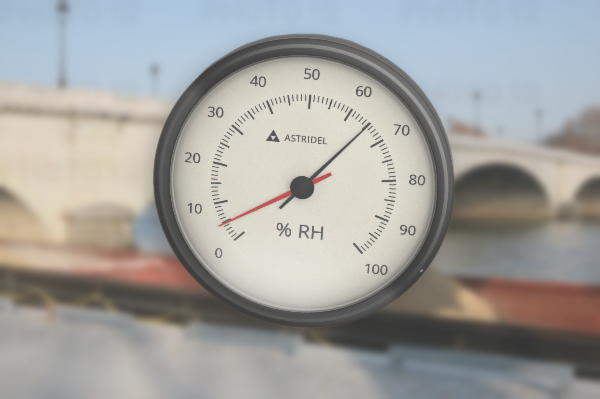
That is 5 %
